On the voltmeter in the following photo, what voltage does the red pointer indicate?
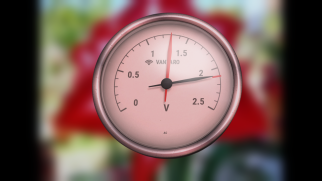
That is 1.3 V
